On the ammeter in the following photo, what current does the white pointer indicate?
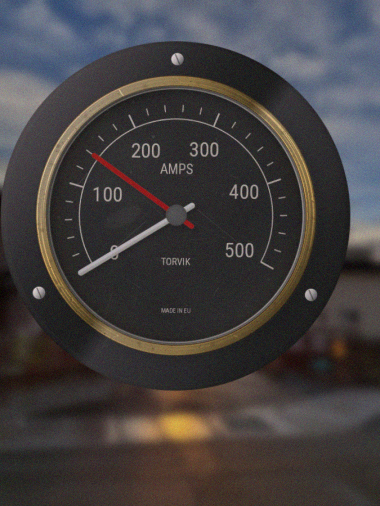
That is 0 A
